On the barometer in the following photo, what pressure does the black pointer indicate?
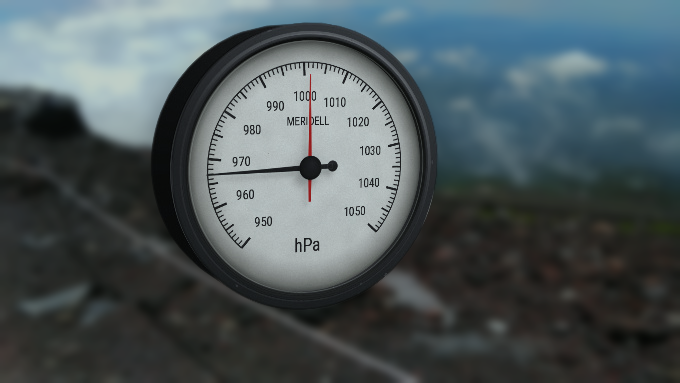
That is 967 hPa
